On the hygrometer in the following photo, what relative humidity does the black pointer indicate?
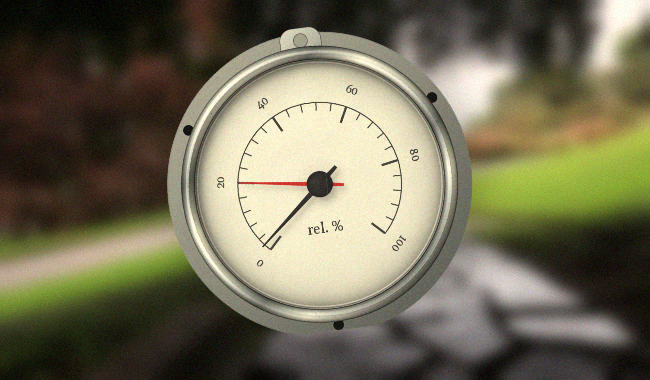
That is 2 %
